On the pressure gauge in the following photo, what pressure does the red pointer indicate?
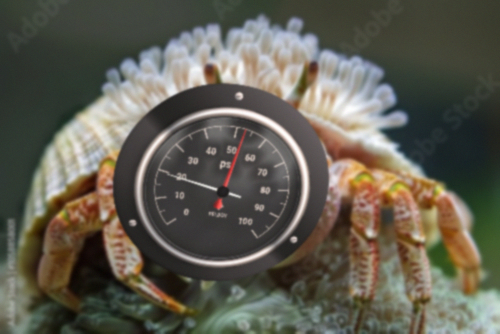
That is 52.5 psi
